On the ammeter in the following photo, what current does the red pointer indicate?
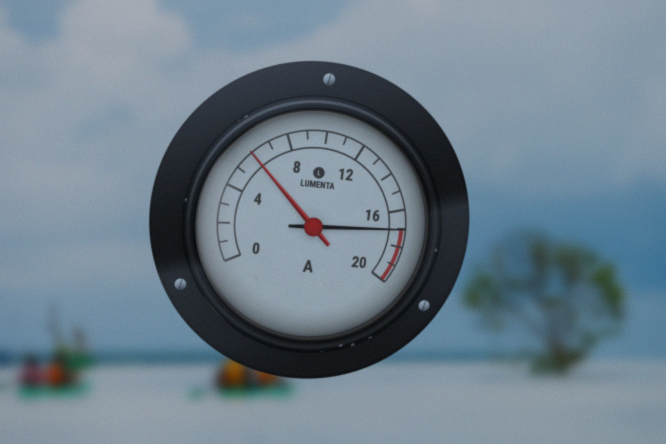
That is 6 A
